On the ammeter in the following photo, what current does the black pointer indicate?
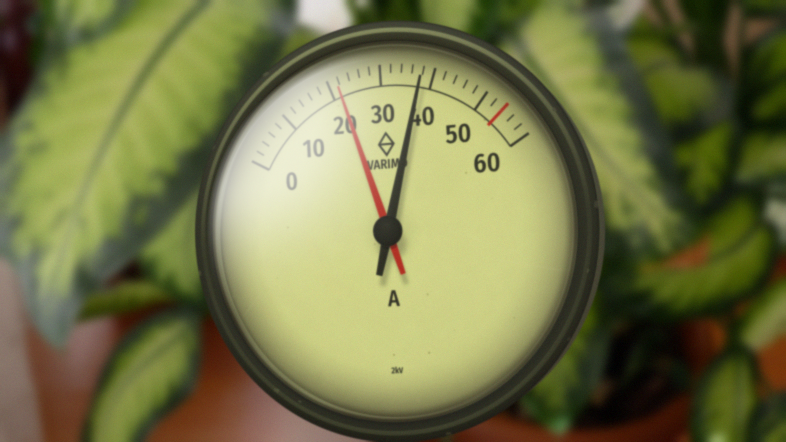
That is 38 A
